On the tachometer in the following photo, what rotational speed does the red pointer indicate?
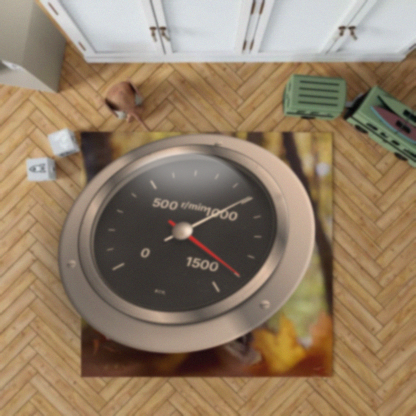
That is 1400 rpm
